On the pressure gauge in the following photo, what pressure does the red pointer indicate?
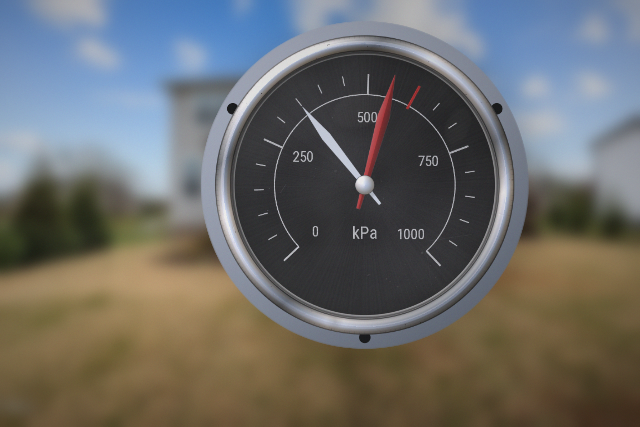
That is 550 kPa
